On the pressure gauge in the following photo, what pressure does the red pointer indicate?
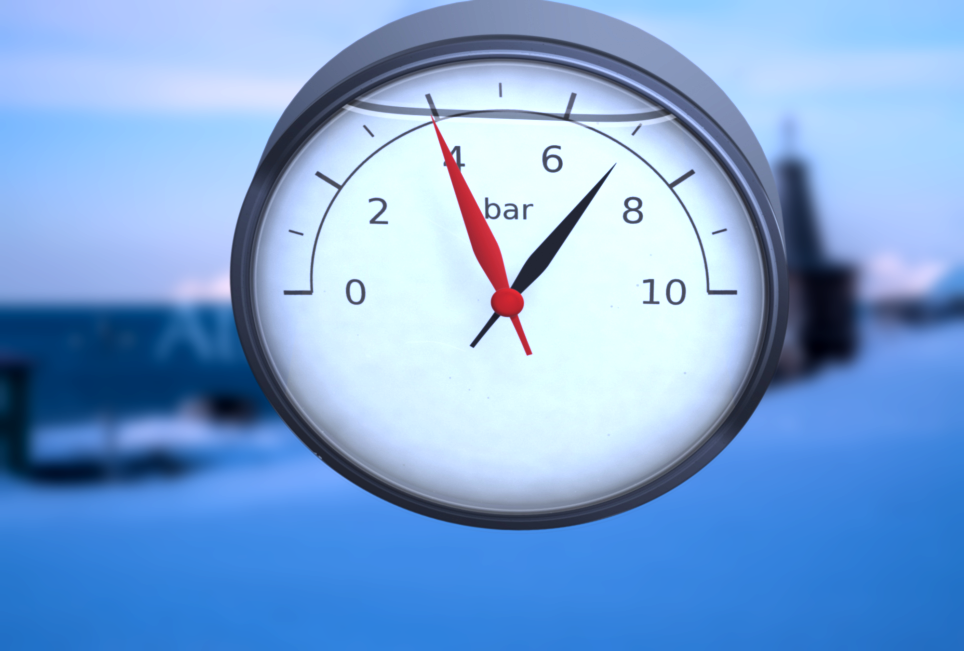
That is 4 bar
